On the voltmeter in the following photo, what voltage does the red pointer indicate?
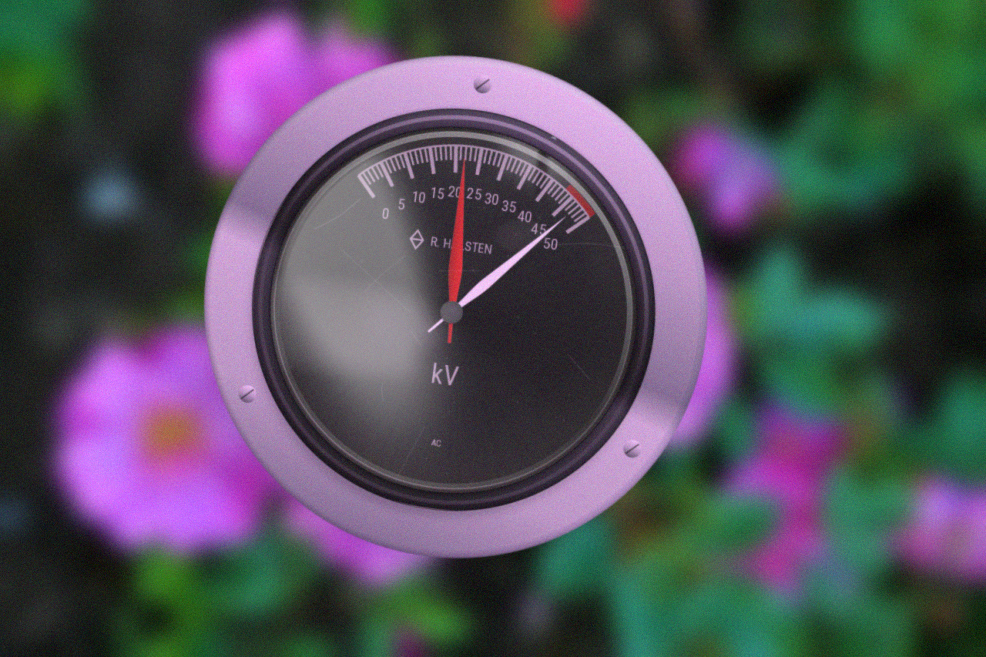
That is 22 kV
